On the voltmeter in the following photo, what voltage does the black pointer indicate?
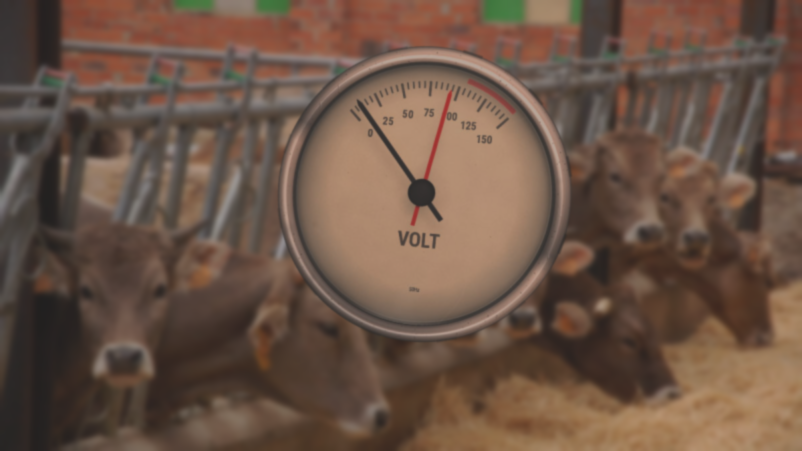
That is 10 V
